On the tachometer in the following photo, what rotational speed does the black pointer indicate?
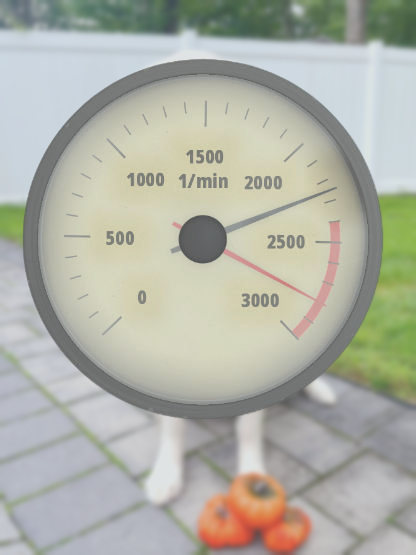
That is 2250 rpm
